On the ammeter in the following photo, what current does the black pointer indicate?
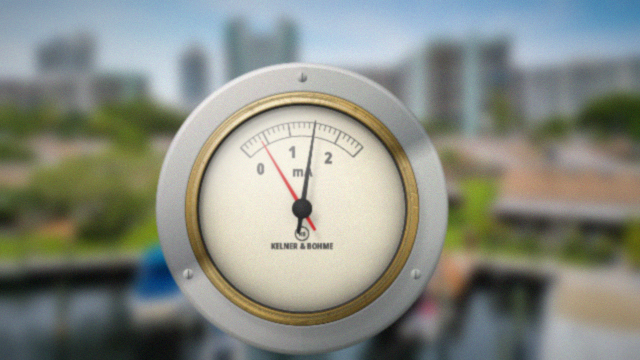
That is 1.5 mA
